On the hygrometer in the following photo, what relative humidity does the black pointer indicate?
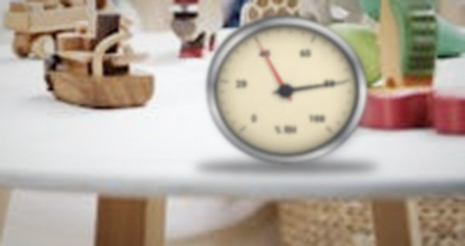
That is 80 %
